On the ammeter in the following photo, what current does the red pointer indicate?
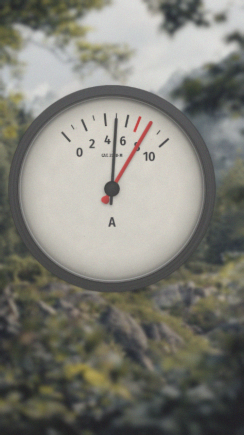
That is 8 A
